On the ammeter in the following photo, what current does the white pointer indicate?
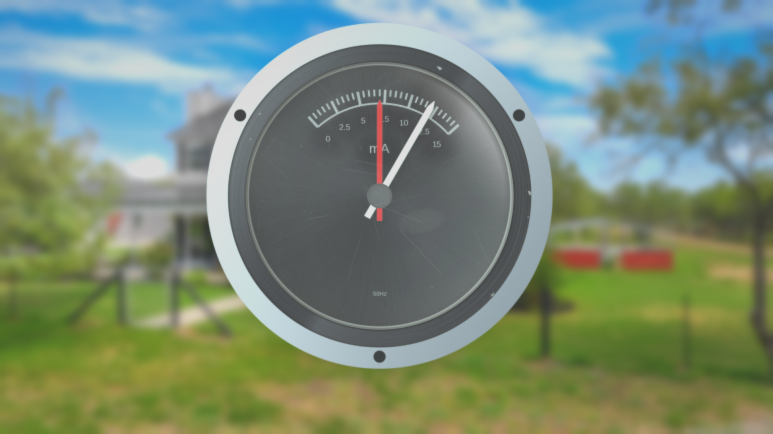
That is 12 mA
